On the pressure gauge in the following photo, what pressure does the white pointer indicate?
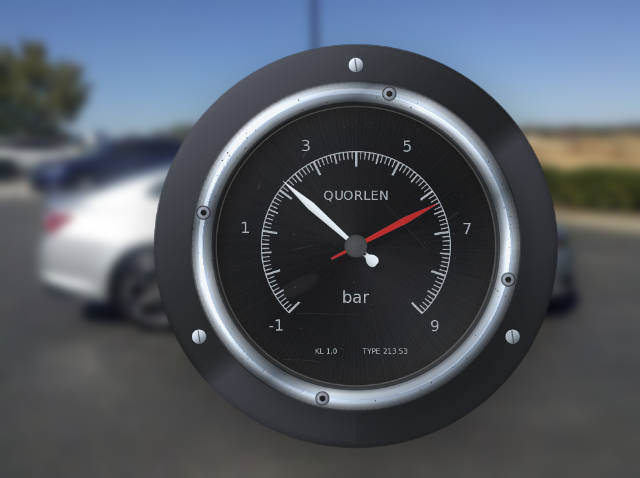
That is 2.2 bar
